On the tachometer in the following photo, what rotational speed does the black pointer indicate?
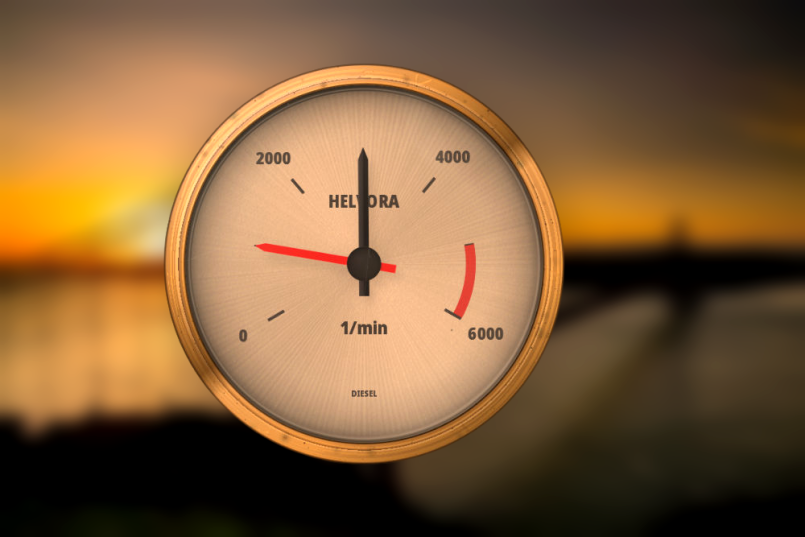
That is 3000 rpm
